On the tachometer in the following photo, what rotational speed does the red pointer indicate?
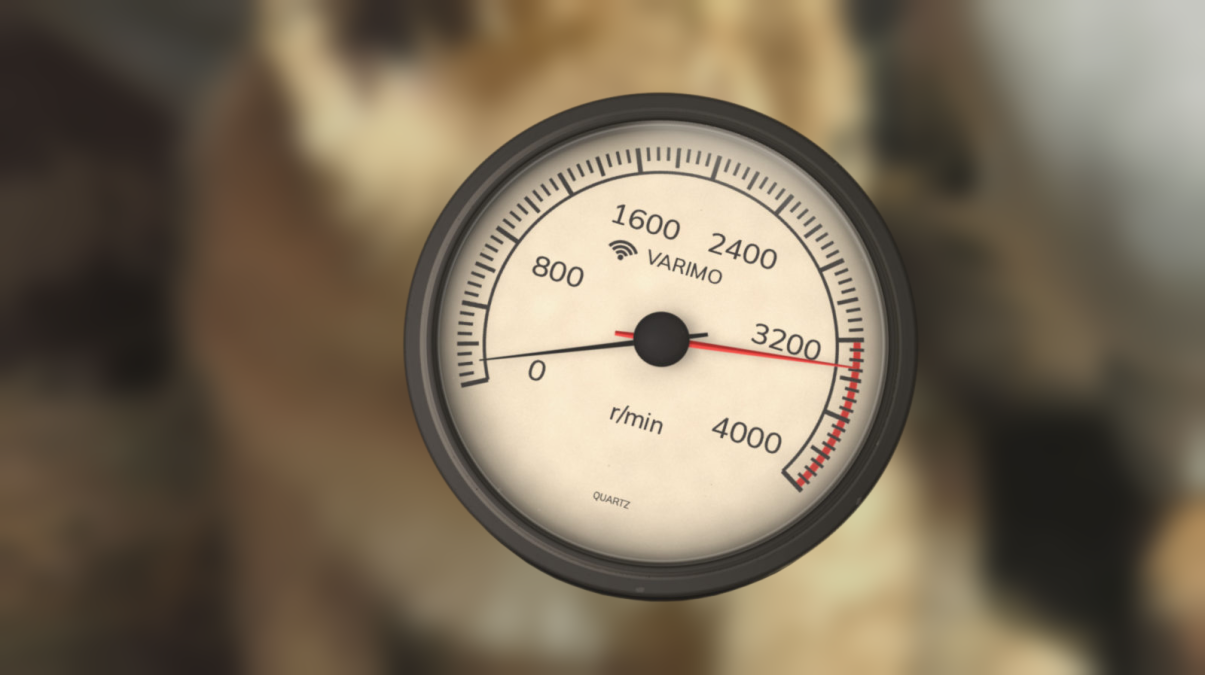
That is 3350 rpm
